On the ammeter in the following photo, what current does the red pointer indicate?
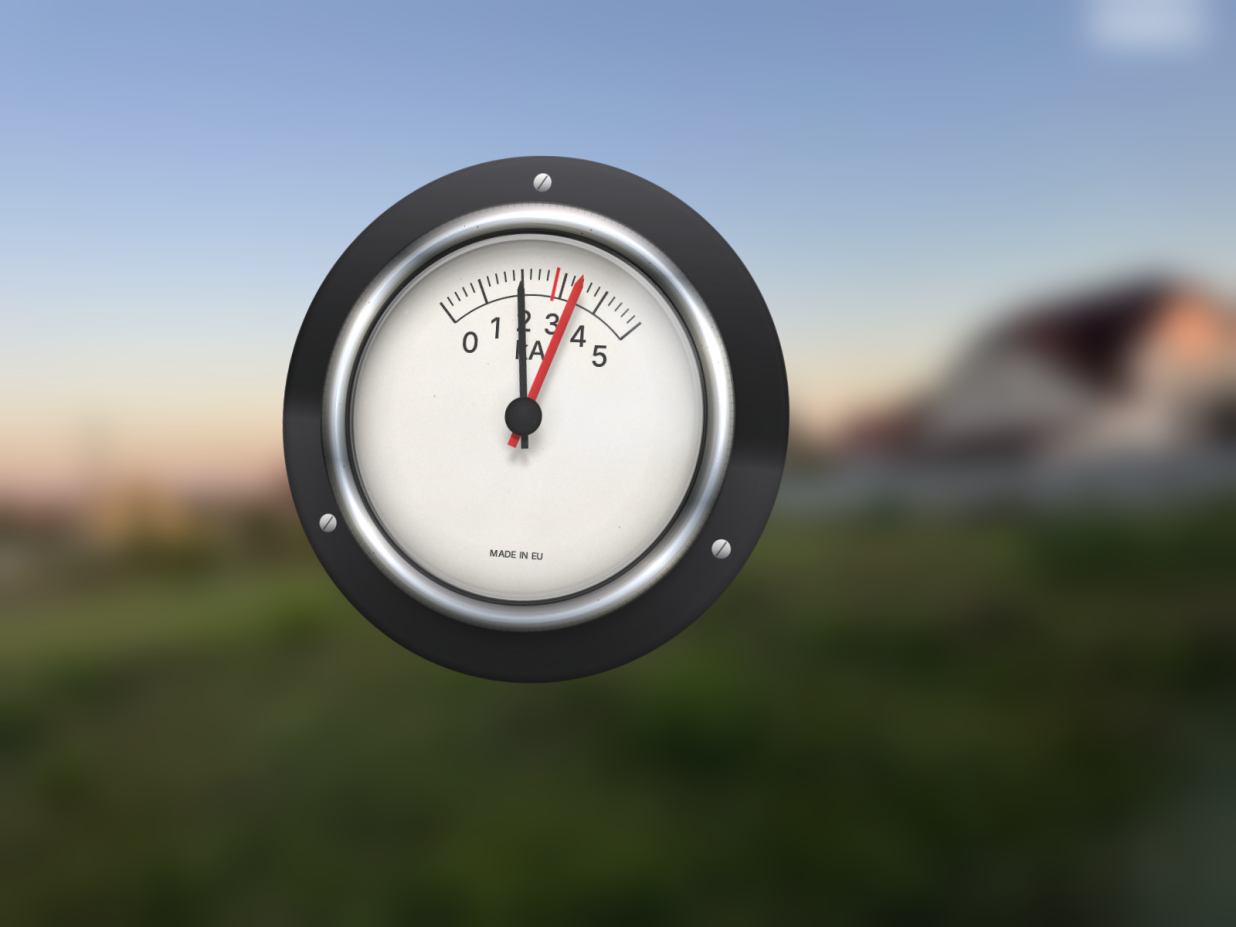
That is 3.4 kA
